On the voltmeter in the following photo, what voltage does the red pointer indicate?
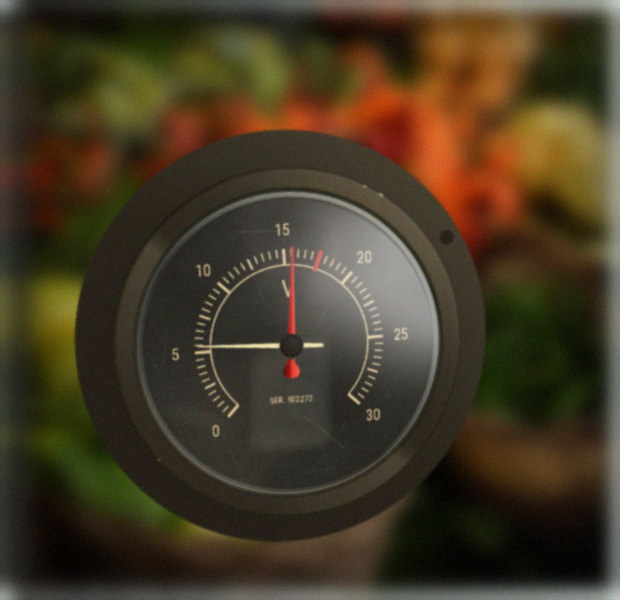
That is 15.5 V
